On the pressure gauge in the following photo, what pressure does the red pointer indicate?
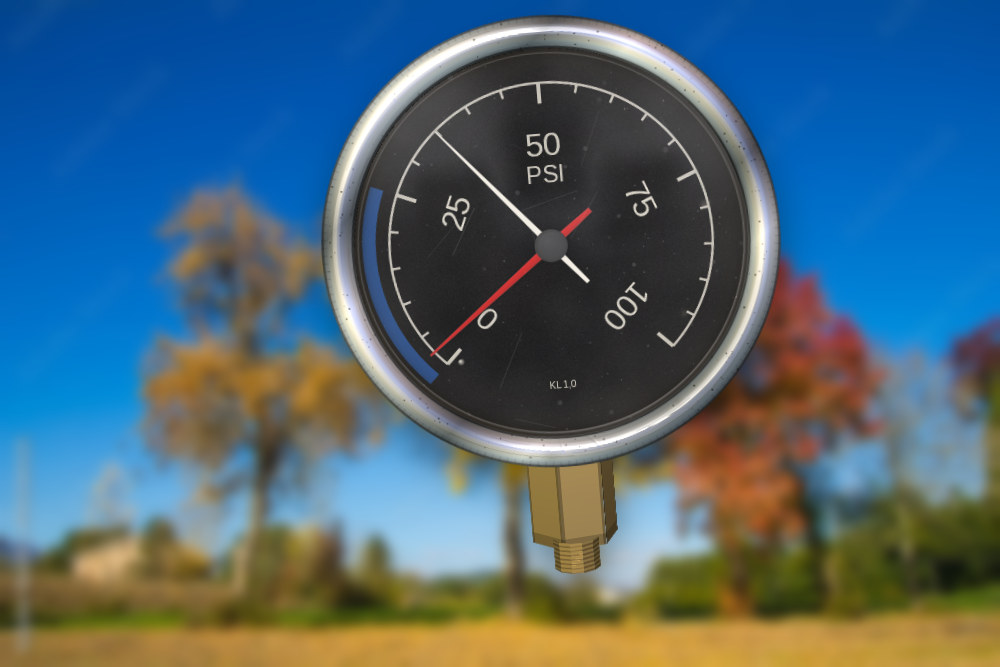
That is 2.5 psi
